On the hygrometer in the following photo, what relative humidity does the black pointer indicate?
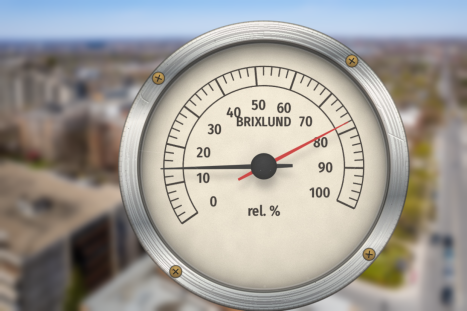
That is 14 %
